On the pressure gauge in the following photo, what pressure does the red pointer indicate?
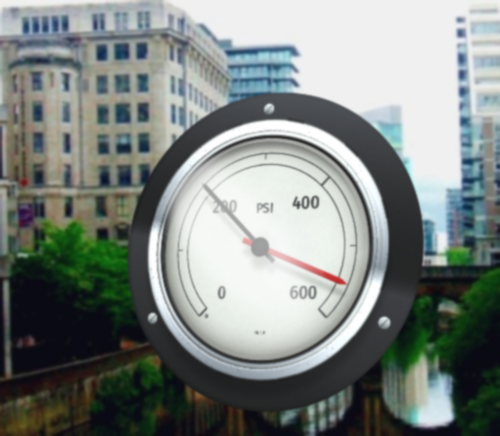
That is 550 psi
